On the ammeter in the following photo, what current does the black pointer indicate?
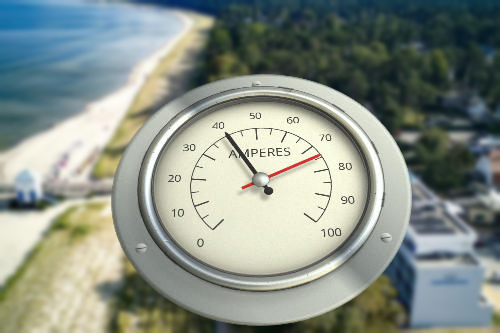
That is 40 A
